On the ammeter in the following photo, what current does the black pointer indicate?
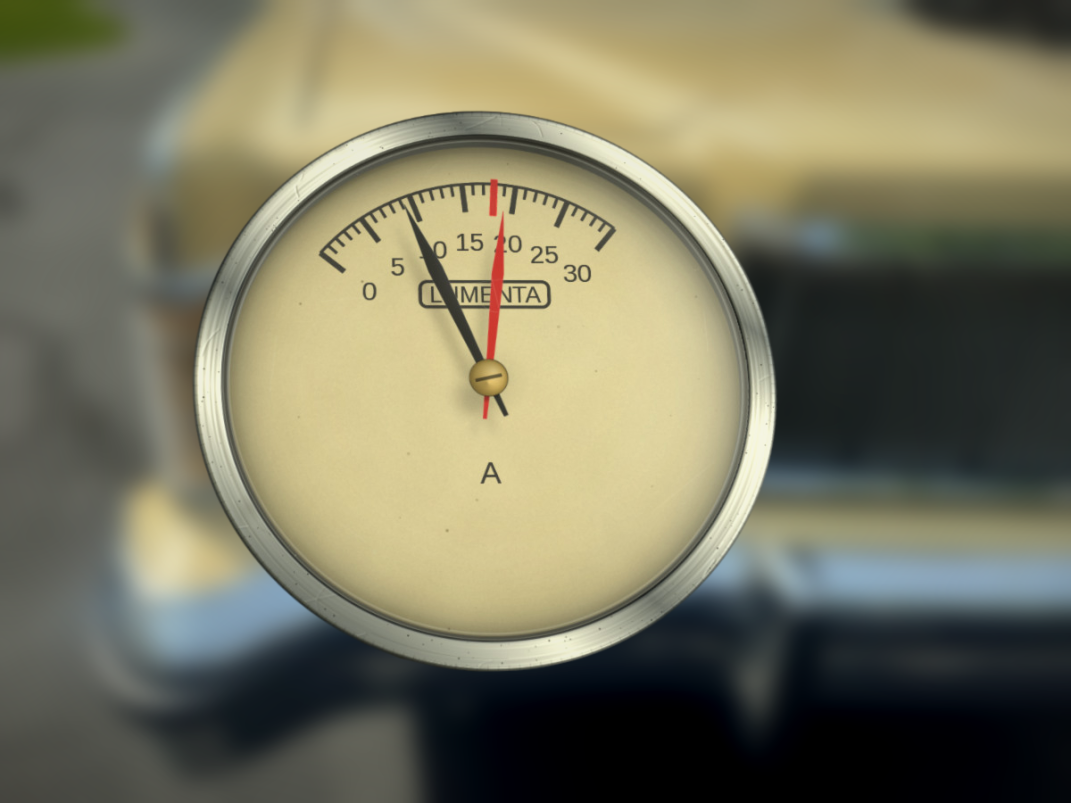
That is 9 A
